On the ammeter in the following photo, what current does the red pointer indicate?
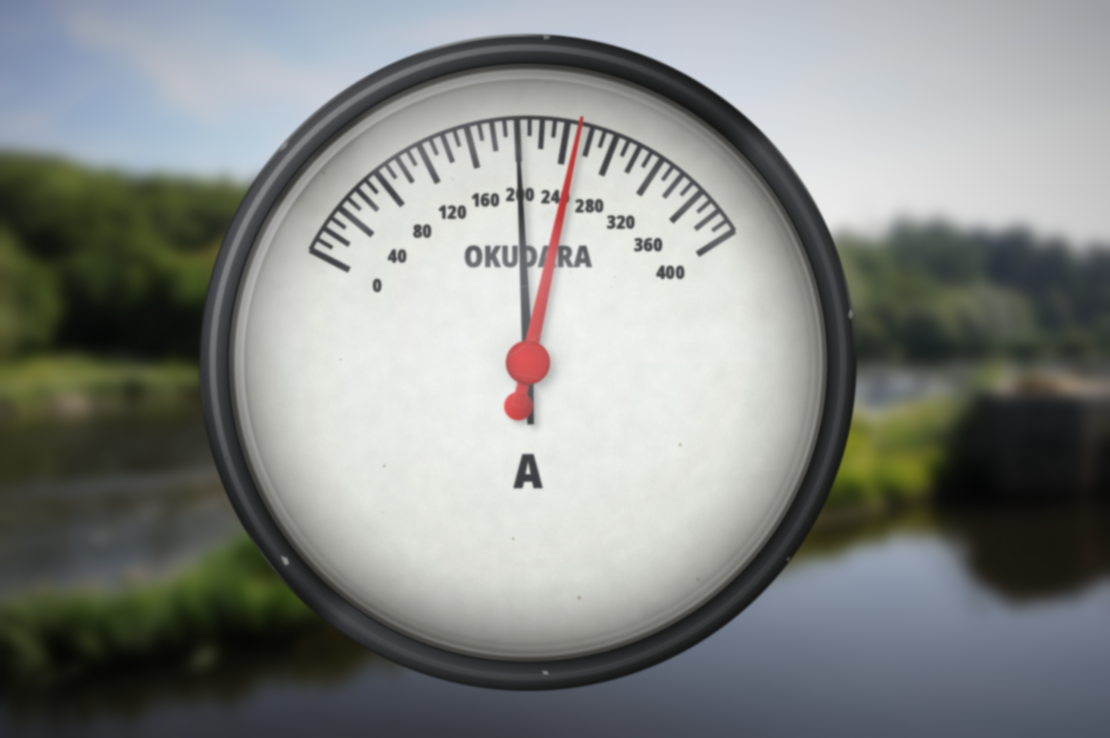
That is 250 A
